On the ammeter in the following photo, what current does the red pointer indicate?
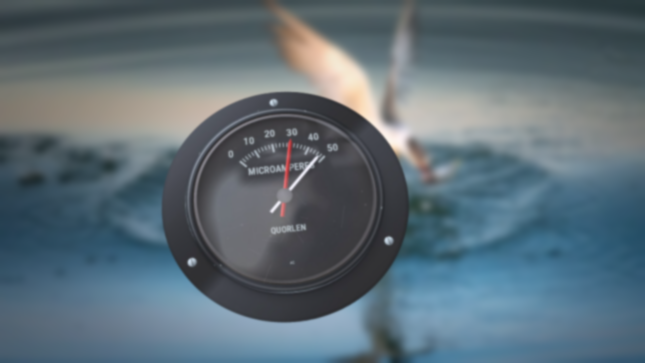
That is 30 µA
